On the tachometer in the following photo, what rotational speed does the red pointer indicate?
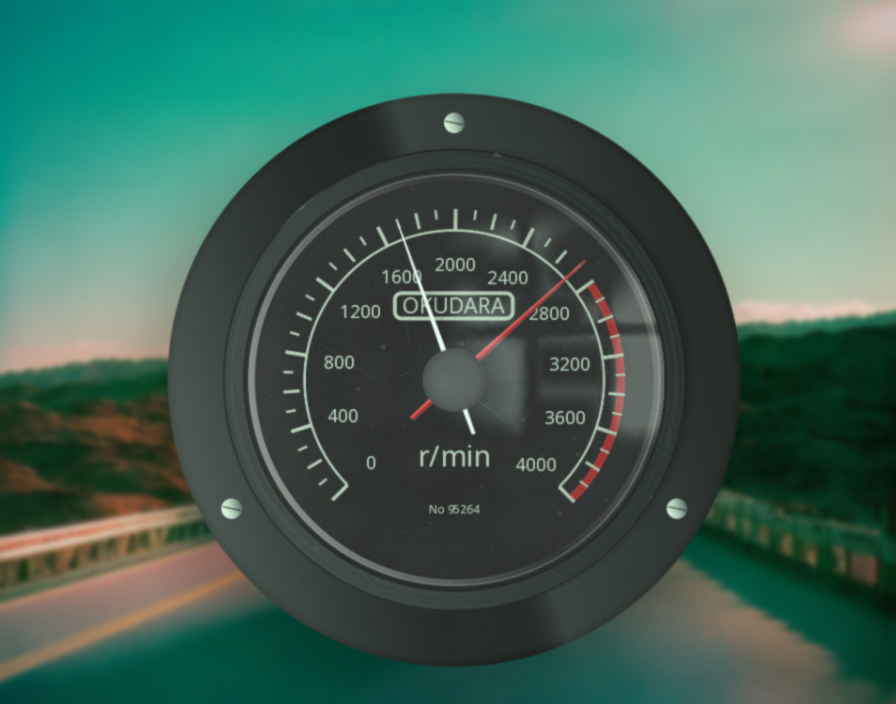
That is 2700 rpm
